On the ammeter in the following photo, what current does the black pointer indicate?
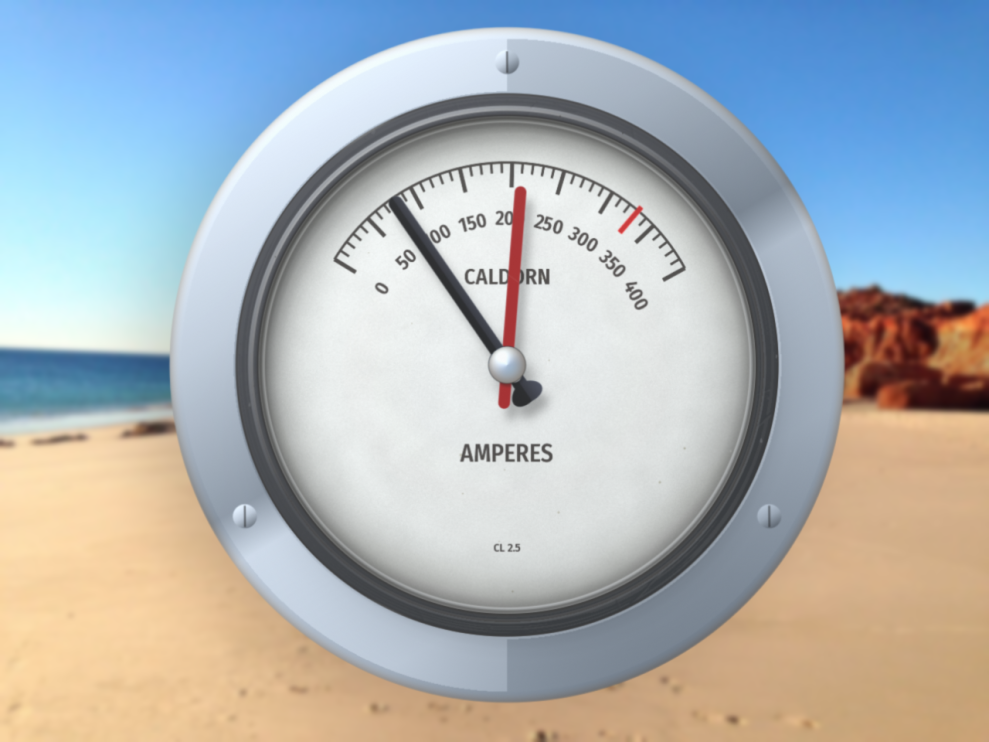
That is 80 A
